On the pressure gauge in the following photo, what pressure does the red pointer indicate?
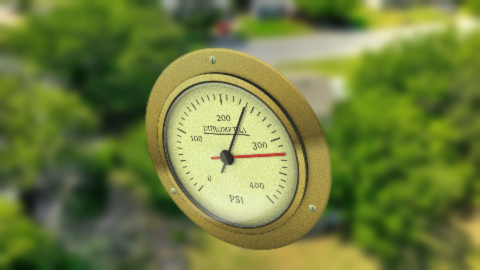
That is 320 psi
